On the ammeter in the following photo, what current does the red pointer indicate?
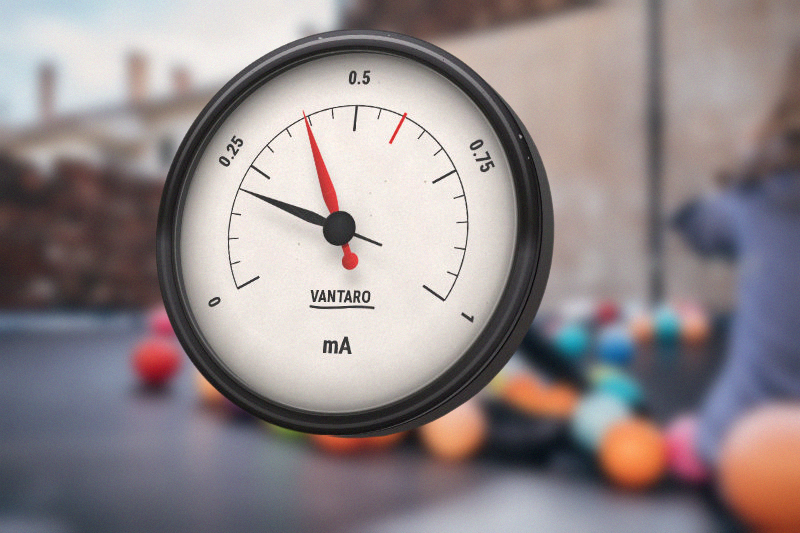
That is 0.4 mA
